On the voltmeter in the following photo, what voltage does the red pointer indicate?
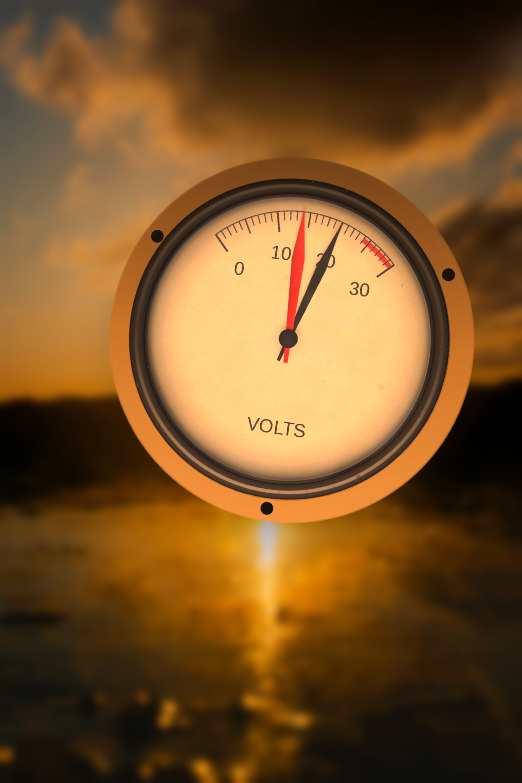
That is 14 V
